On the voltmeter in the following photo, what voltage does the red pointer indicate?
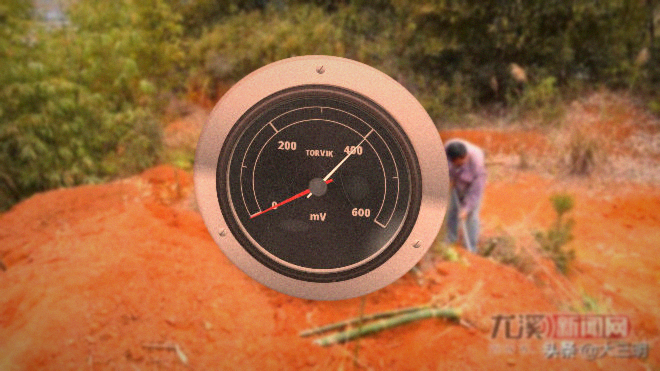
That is 0 mV
